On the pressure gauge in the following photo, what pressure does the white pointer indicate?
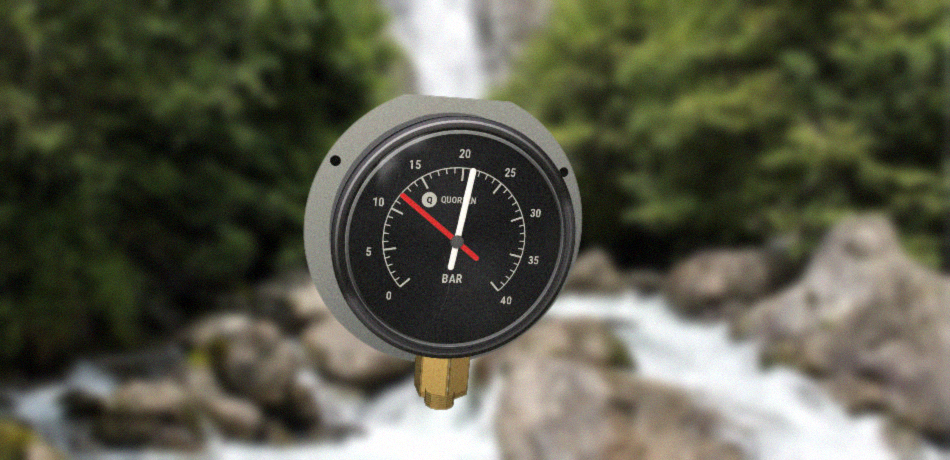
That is 21 bar
